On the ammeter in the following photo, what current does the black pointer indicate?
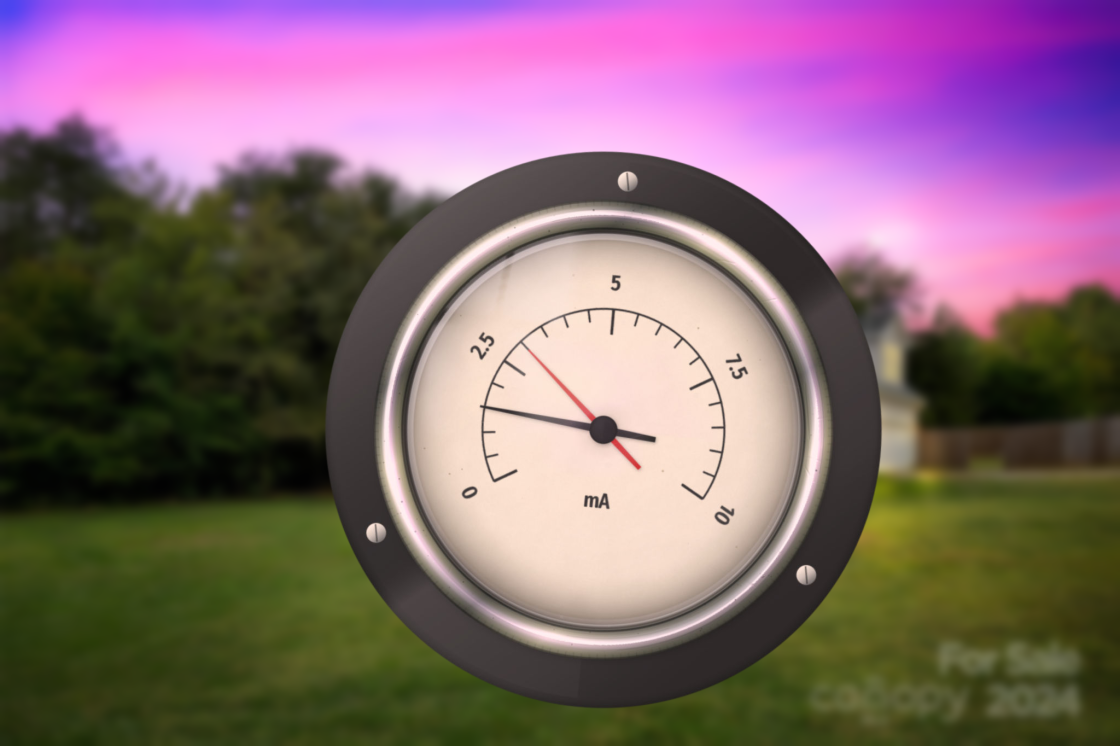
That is 1.5 mA
